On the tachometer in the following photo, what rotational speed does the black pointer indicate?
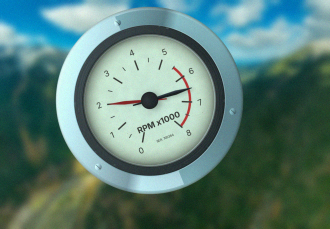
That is 6500 rpm
